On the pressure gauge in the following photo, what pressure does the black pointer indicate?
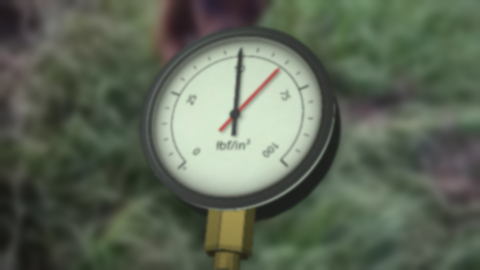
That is 50 psi
